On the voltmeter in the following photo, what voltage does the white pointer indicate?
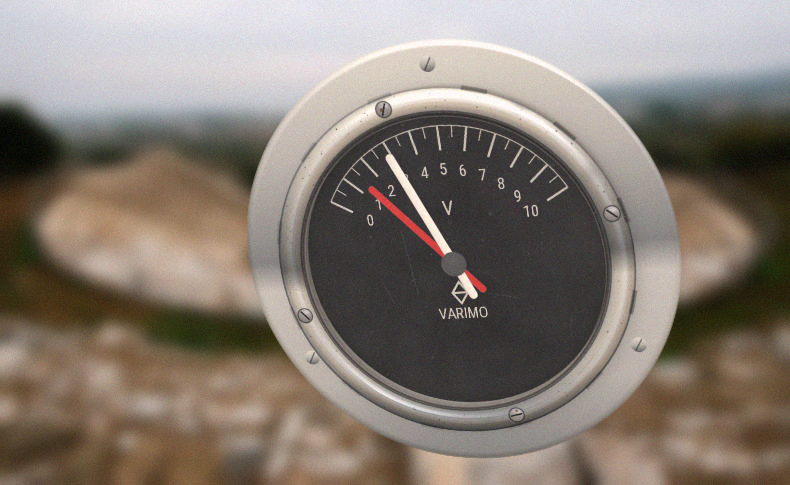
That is 3 V
